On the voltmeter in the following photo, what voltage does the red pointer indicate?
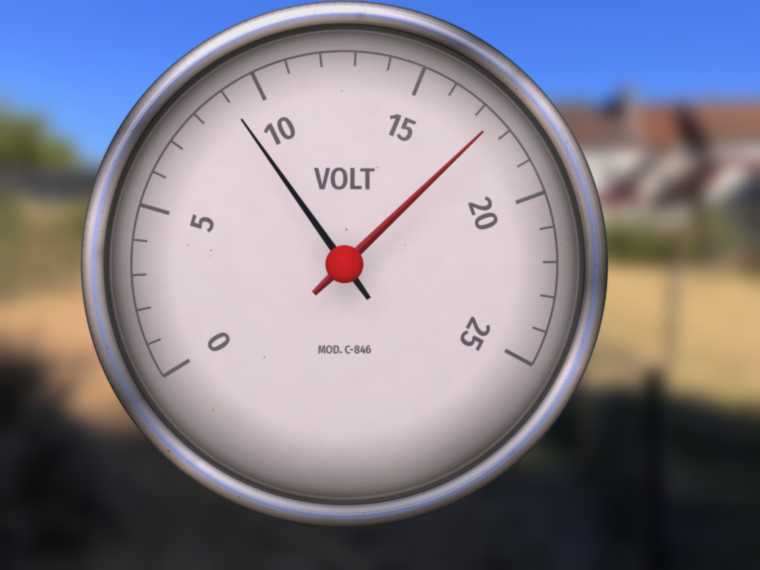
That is 17.5 V
